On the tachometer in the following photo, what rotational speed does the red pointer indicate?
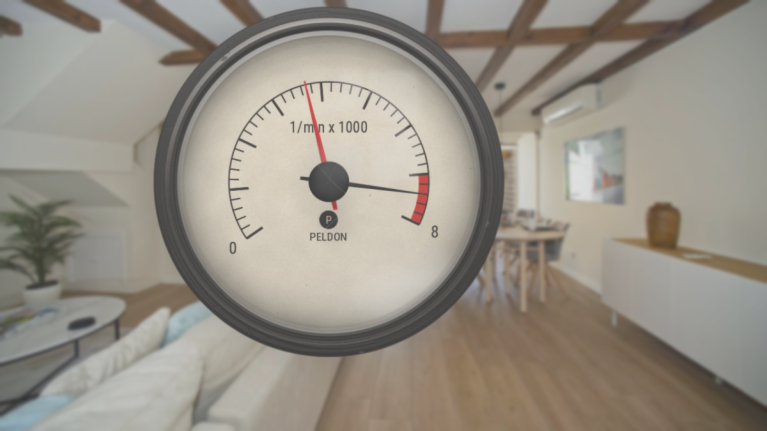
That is 3700 rpm
